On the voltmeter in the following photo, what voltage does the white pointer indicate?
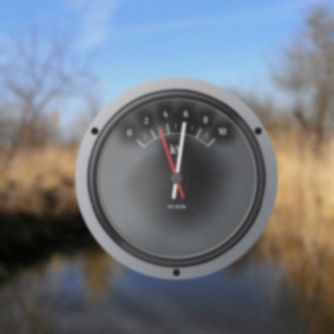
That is 6 kV
